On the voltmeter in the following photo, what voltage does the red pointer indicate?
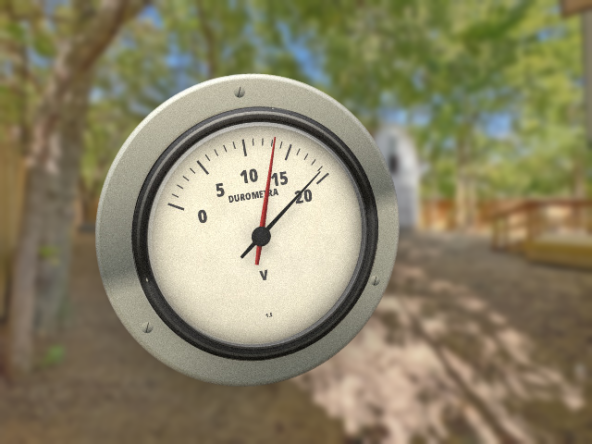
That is 13 V
